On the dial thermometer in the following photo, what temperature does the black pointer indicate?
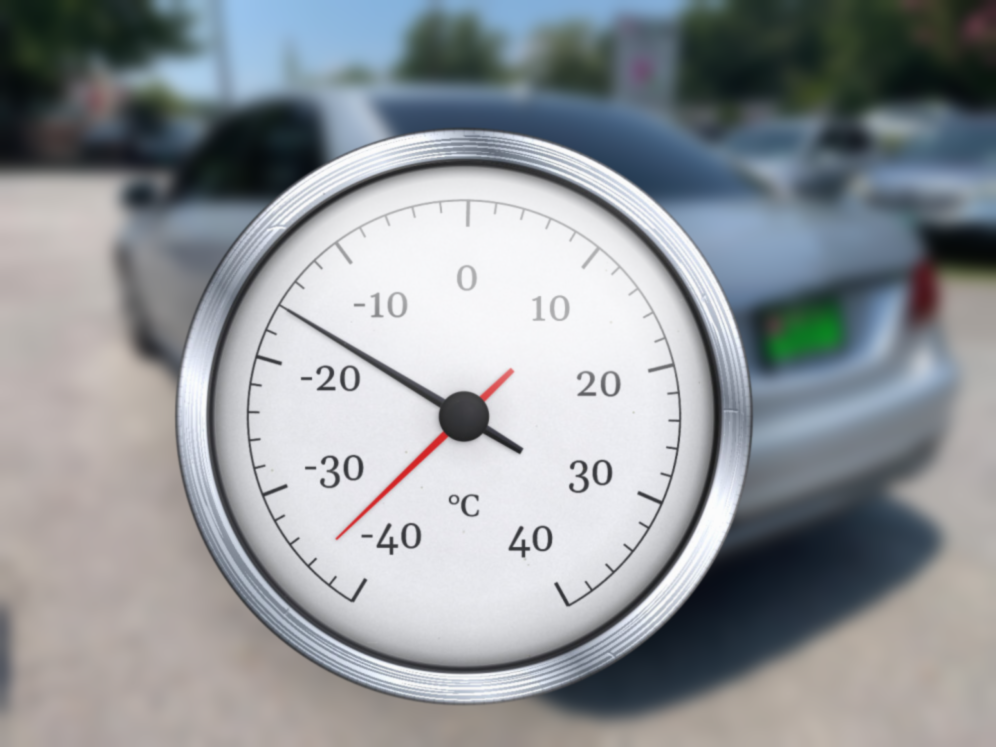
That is -16 °C
